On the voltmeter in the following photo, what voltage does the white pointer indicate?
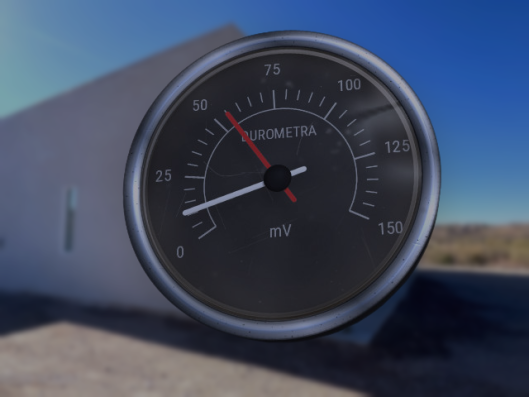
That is 10 mV
